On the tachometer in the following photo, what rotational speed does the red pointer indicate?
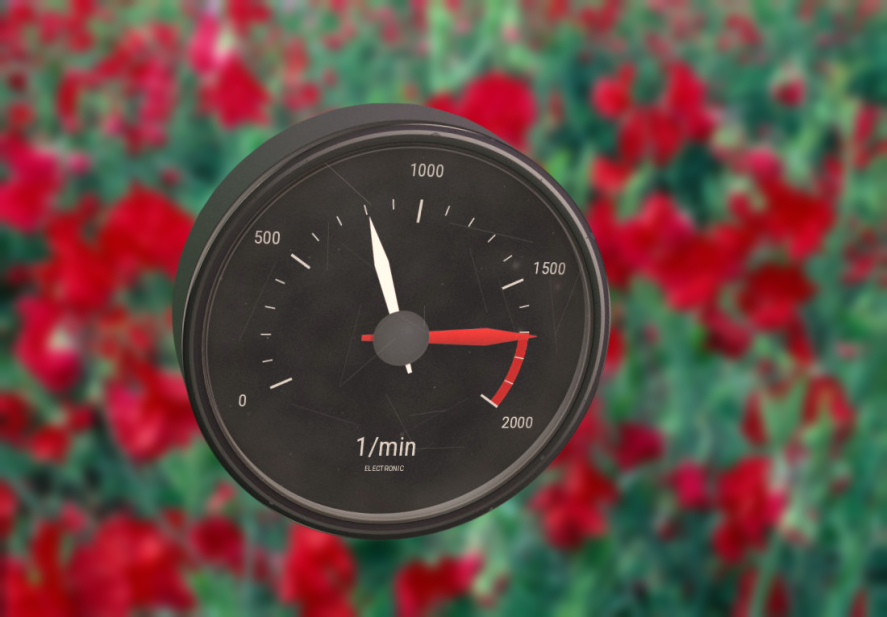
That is 1700 rpm
